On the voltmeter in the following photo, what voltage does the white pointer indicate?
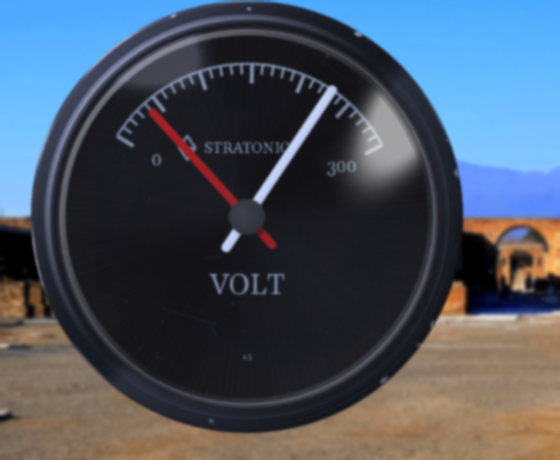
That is 230 V
